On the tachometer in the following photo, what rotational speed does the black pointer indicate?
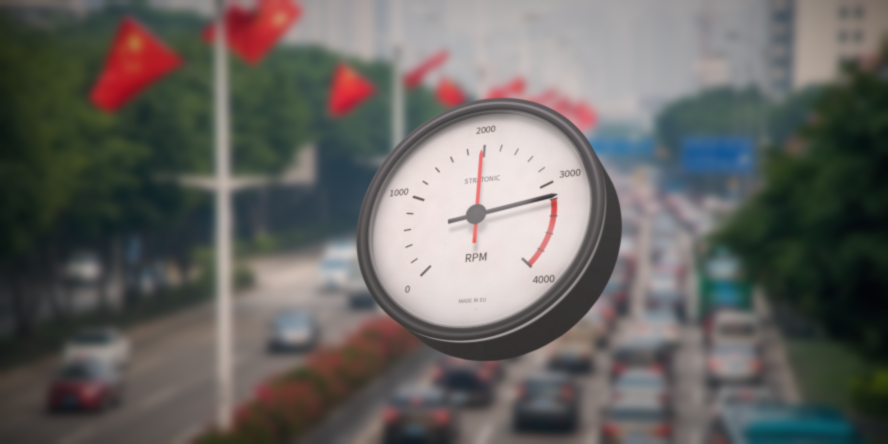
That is 3200 rpm
